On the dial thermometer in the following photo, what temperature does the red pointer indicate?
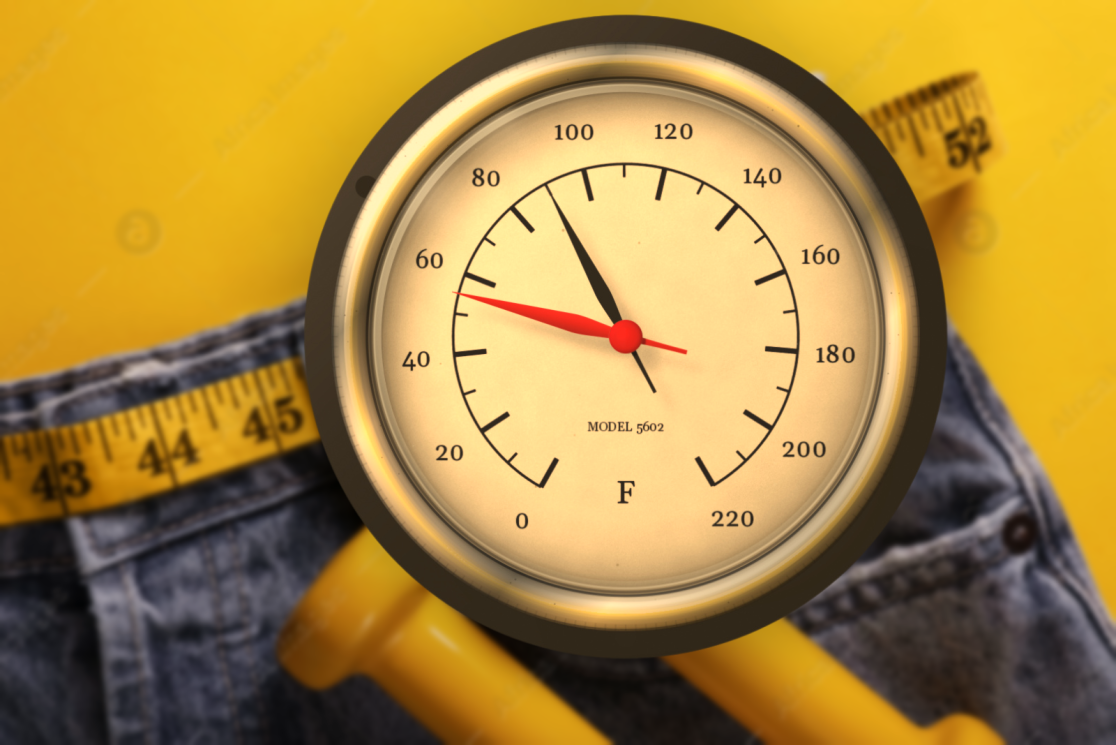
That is 55 °F
